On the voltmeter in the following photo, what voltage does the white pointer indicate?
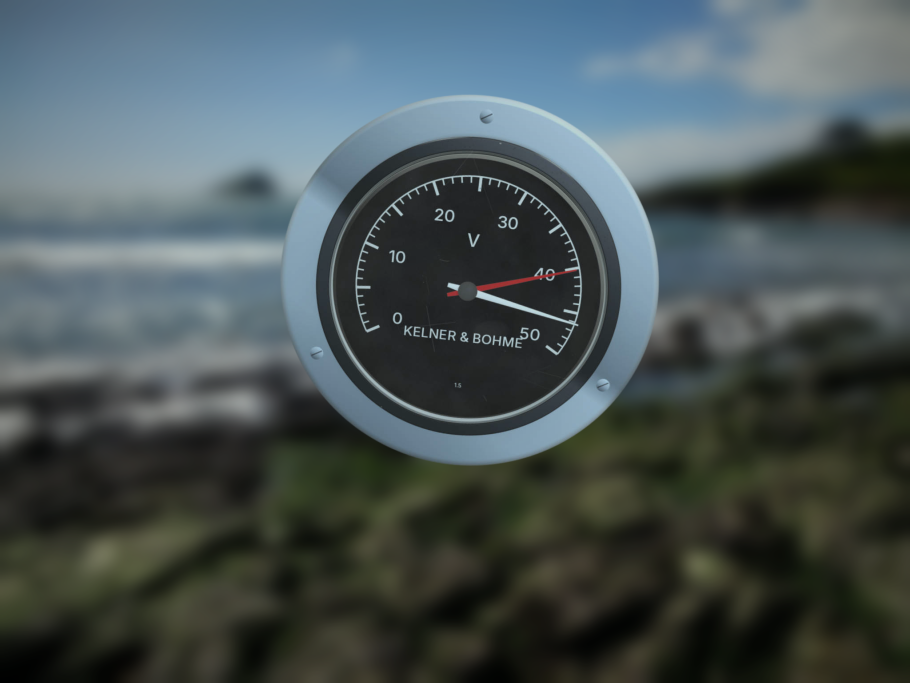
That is 46 V
